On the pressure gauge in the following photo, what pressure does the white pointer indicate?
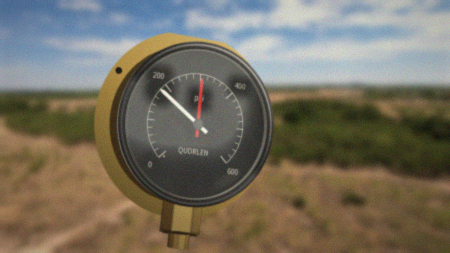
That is 180 psi
